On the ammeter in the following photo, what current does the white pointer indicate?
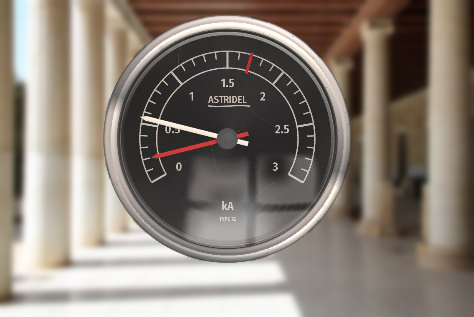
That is 0.55 kA
